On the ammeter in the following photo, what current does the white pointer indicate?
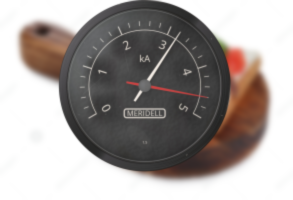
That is 3.2 kA
